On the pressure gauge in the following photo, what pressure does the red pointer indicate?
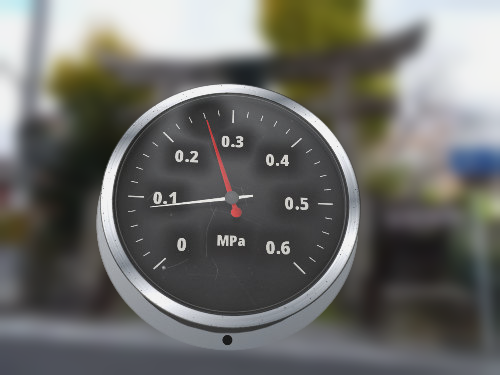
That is 0.26 MPa
